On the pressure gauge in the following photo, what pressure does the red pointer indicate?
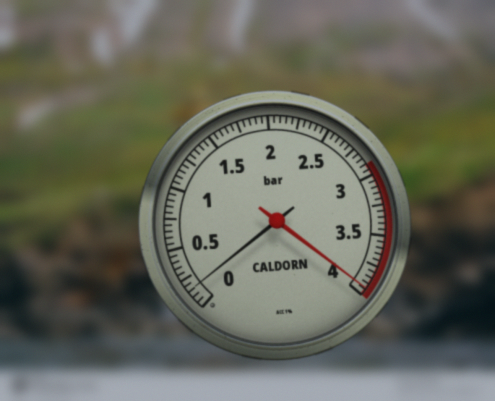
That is 3.95 bar
